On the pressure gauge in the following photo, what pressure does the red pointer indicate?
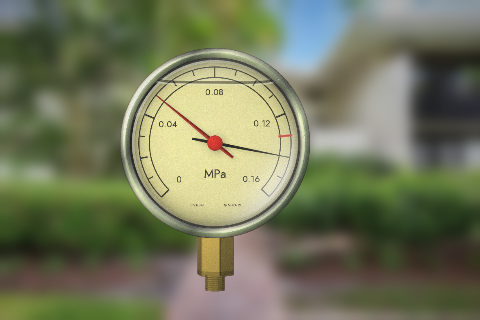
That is 0.05 MPa
